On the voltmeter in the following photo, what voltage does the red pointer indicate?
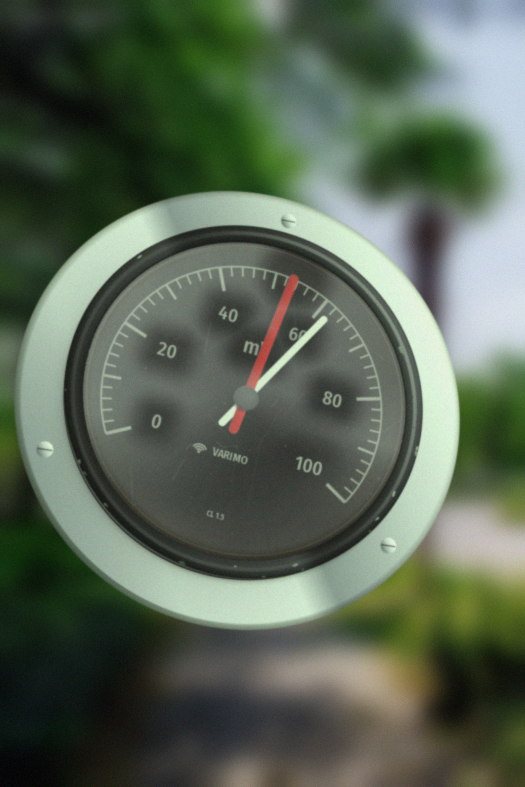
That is 53 mV
